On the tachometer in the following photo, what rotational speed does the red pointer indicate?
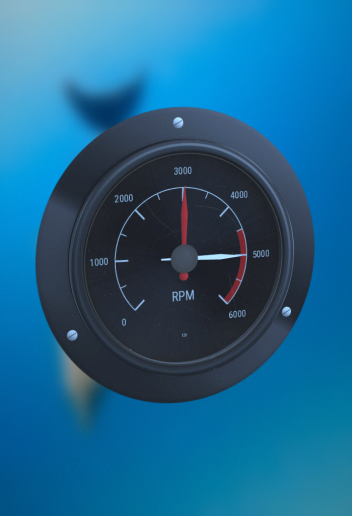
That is 3000 rpm
